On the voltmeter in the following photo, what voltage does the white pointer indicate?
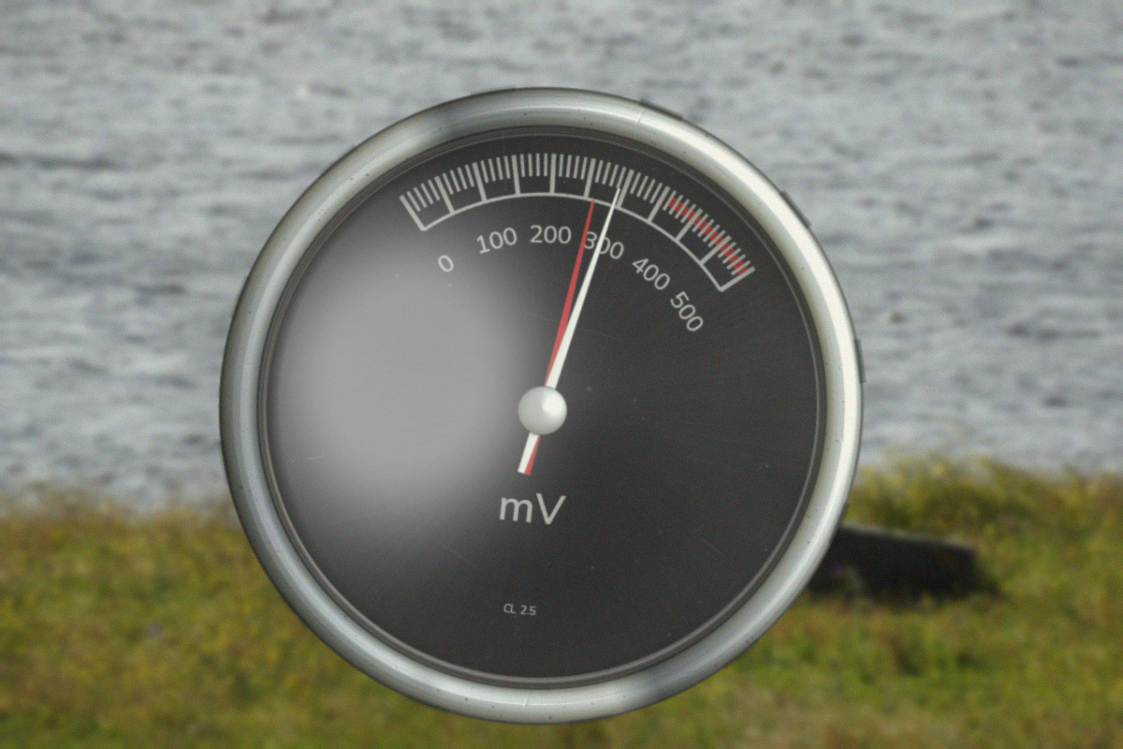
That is 290 mV
